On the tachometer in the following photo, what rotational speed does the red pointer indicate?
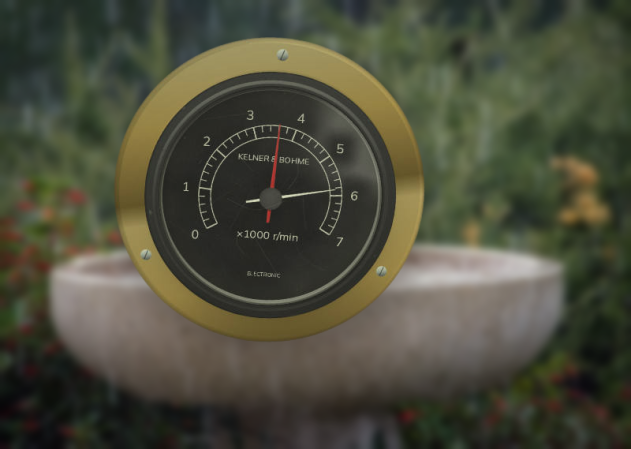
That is 3600 rpm
